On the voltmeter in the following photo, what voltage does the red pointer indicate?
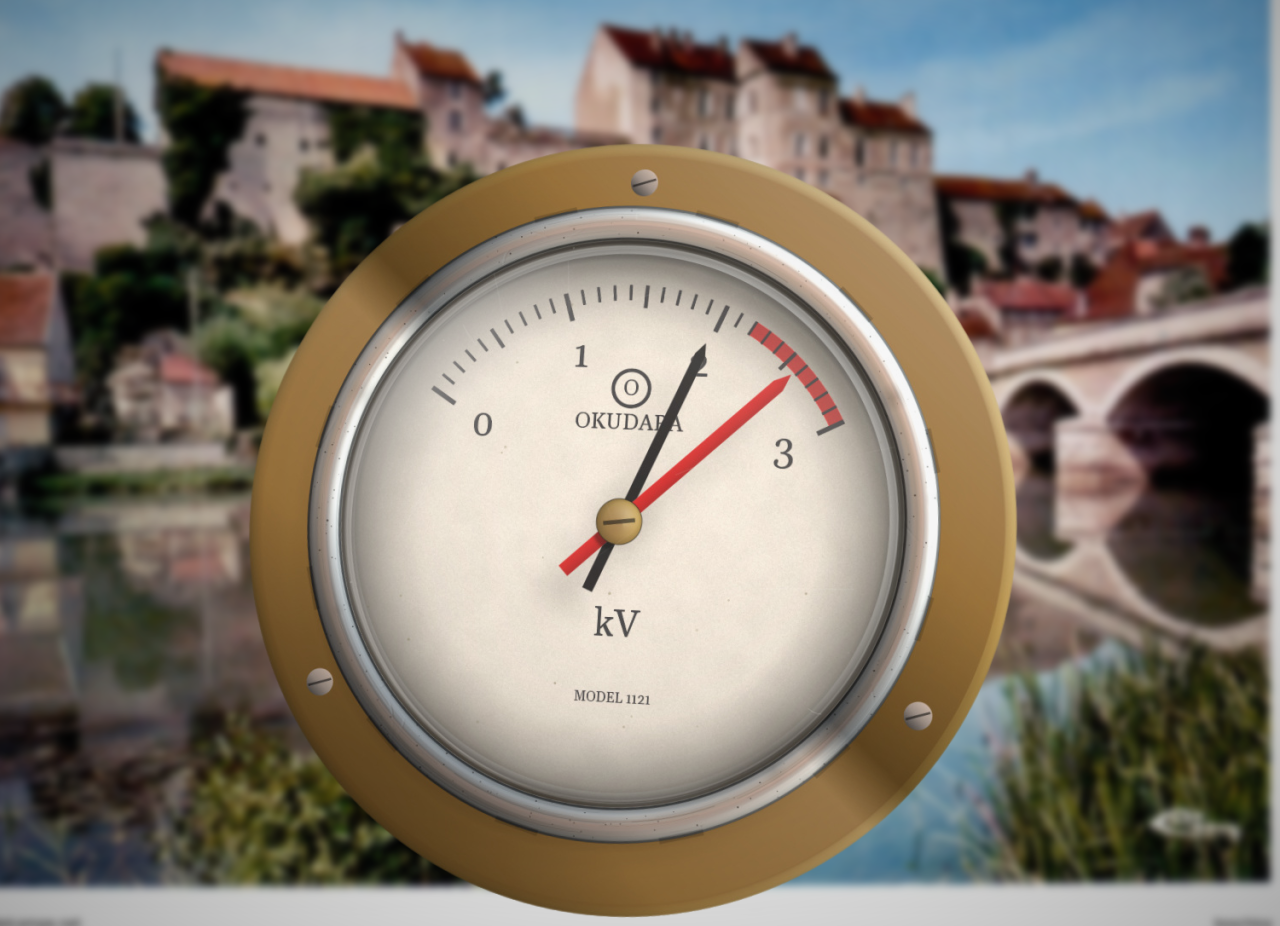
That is 2.6 kV
